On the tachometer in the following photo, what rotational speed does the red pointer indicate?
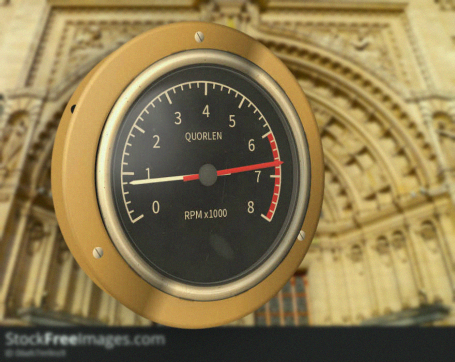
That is 6700 rpm
